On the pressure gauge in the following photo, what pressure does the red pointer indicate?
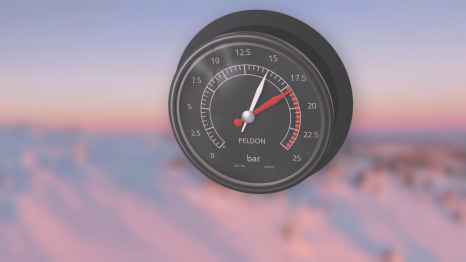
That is 18 bar
